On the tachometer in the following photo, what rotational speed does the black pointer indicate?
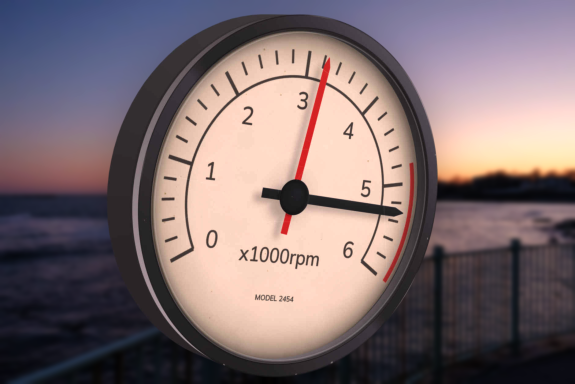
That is 5300 rpm
